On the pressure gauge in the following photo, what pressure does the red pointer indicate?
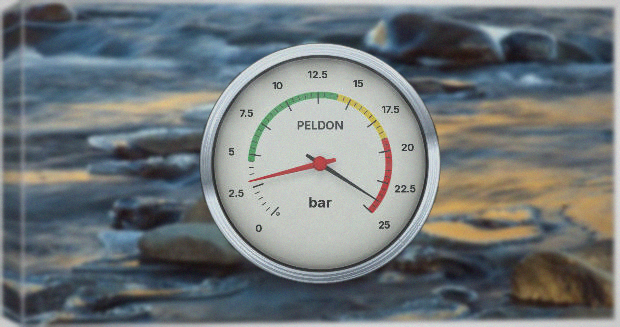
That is 3 bar
